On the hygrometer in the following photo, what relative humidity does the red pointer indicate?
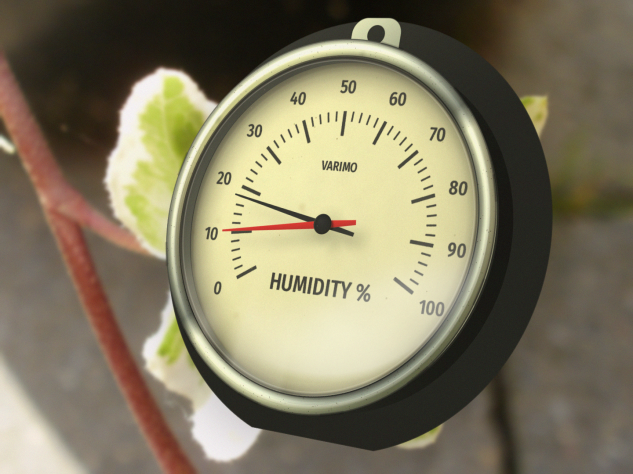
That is 10 %
